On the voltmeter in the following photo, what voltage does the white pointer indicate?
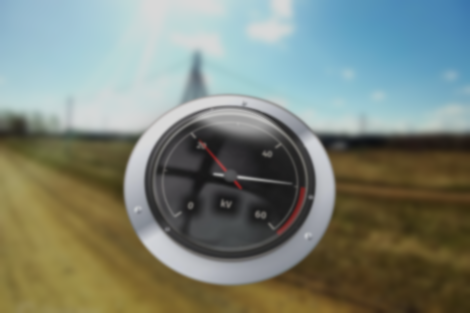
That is 50 kV
